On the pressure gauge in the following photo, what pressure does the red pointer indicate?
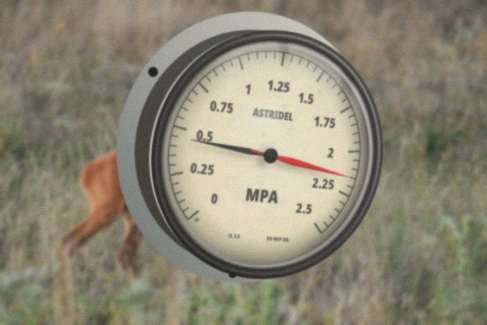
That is 2.15 MPa
